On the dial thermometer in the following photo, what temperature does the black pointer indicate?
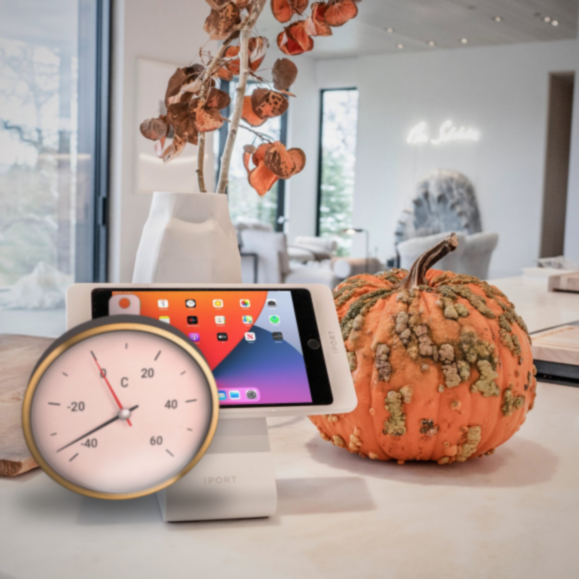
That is -35 °C
